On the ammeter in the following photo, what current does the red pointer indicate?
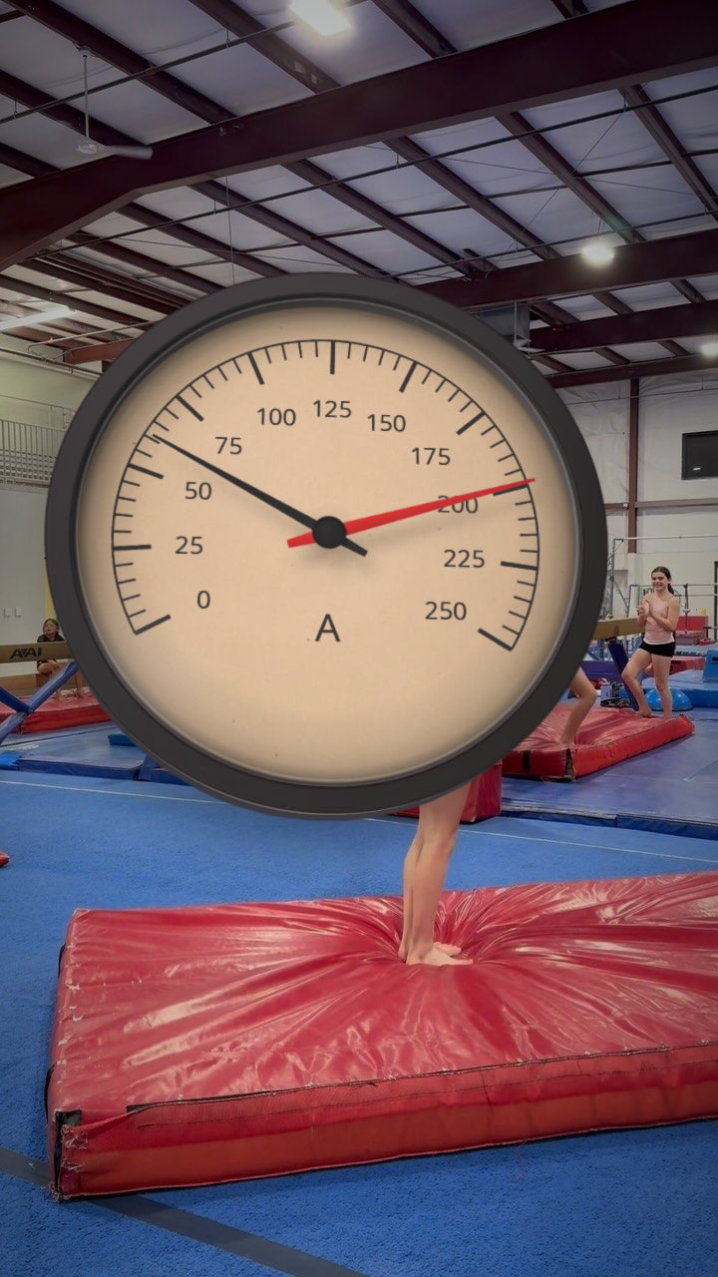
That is 200 A
